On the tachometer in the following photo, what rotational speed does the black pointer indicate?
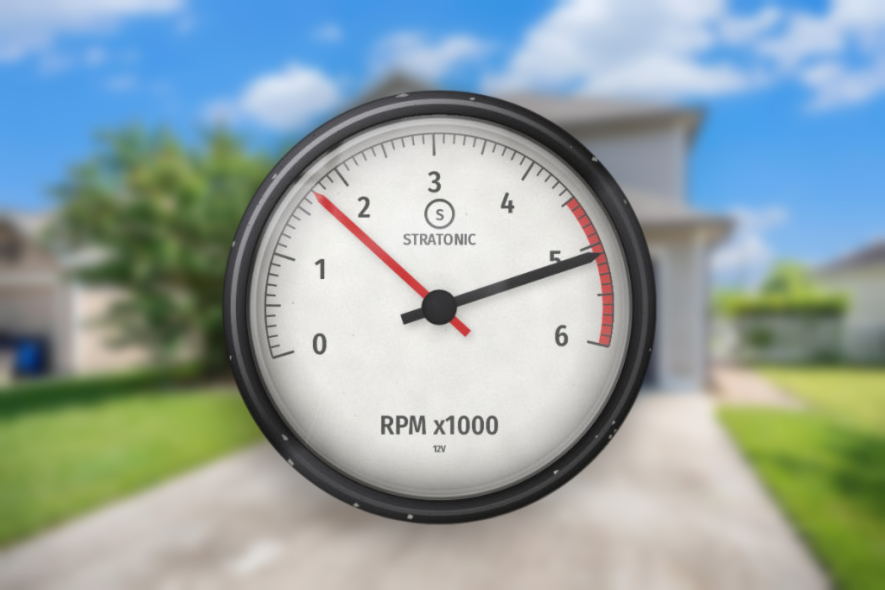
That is 5100 rpm
